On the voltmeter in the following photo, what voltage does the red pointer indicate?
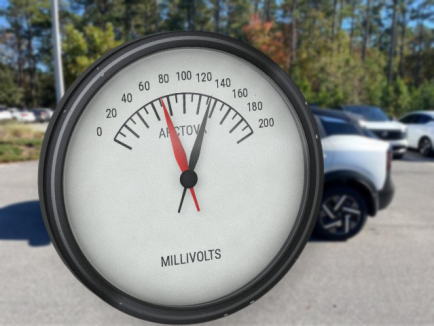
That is 70 mV
